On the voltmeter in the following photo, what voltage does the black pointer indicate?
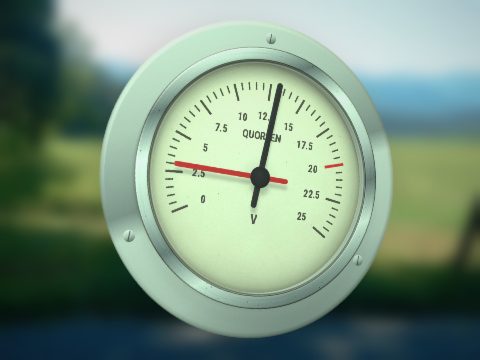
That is 13 V
